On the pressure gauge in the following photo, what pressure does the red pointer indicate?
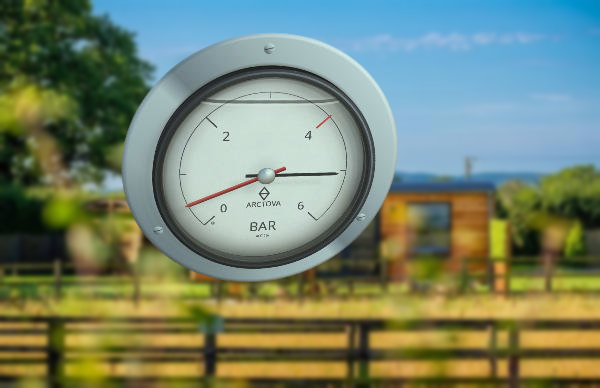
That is 0.5 bar
